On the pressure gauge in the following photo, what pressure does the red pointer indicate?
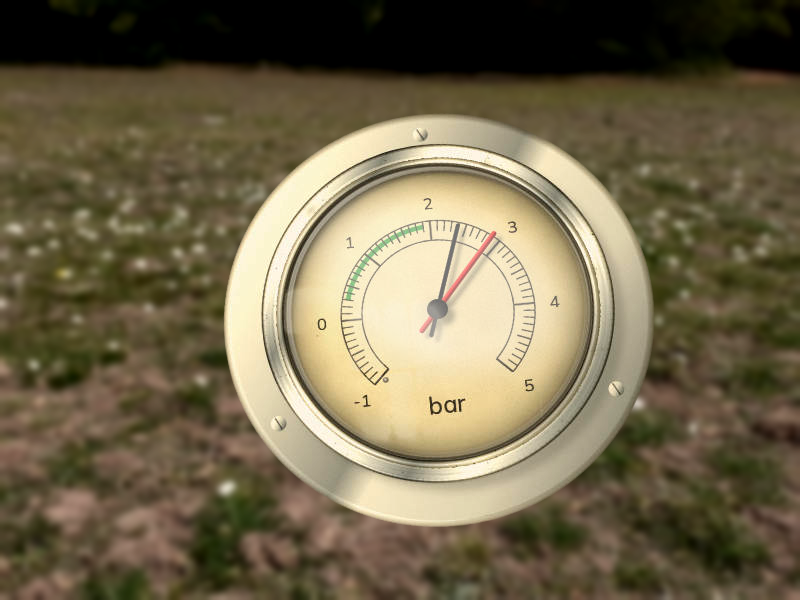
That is 2.9 bar
